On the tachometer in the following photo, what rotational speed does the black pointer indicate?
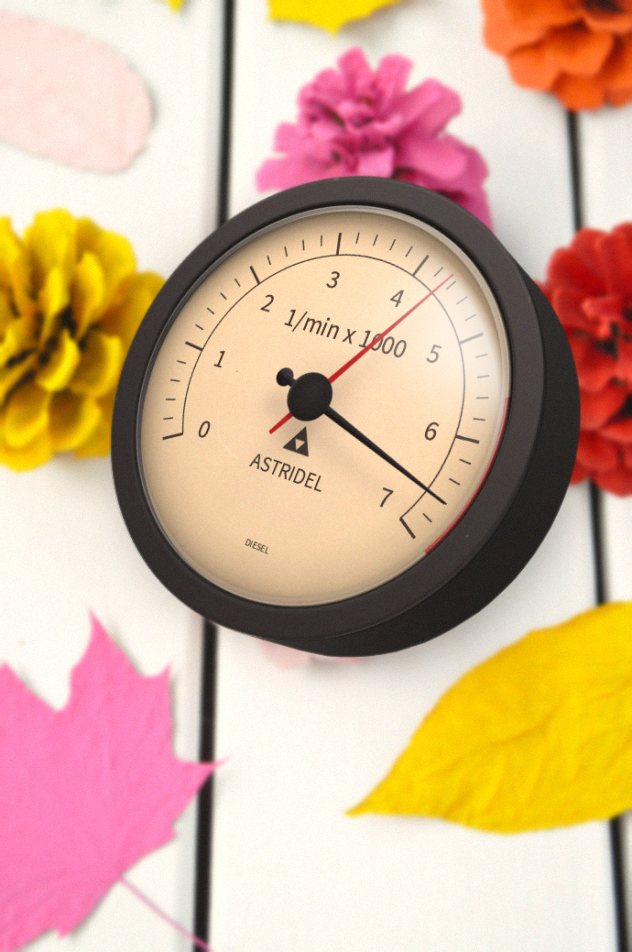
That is 6600 rpm
